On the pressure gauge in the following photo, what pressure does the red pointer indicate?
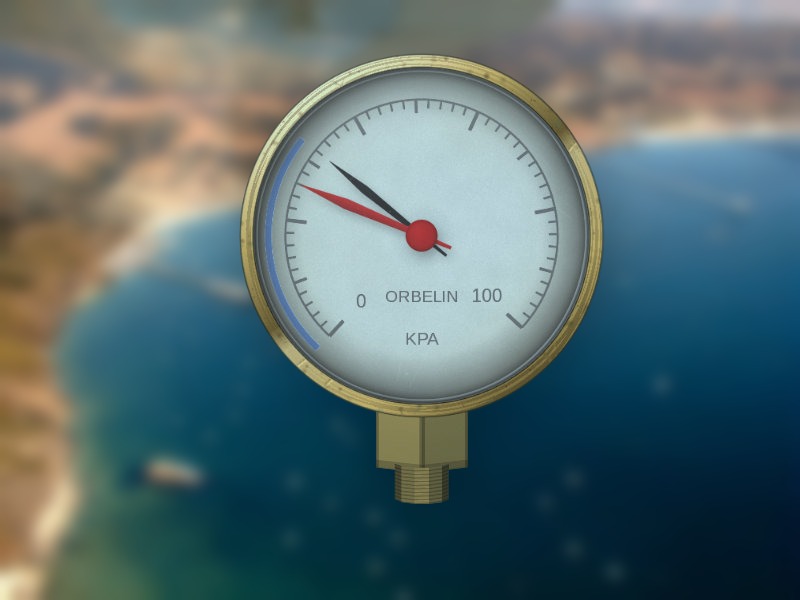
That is 26 kPa
